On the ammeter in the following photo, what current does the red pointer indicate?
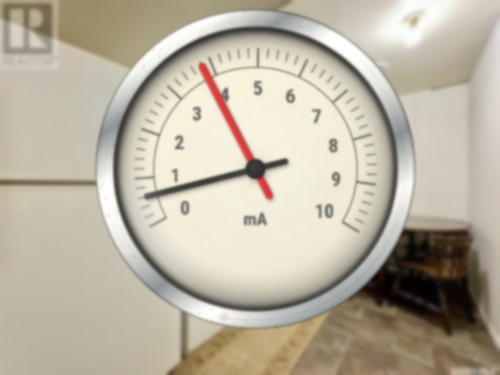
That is 3.8 mA
